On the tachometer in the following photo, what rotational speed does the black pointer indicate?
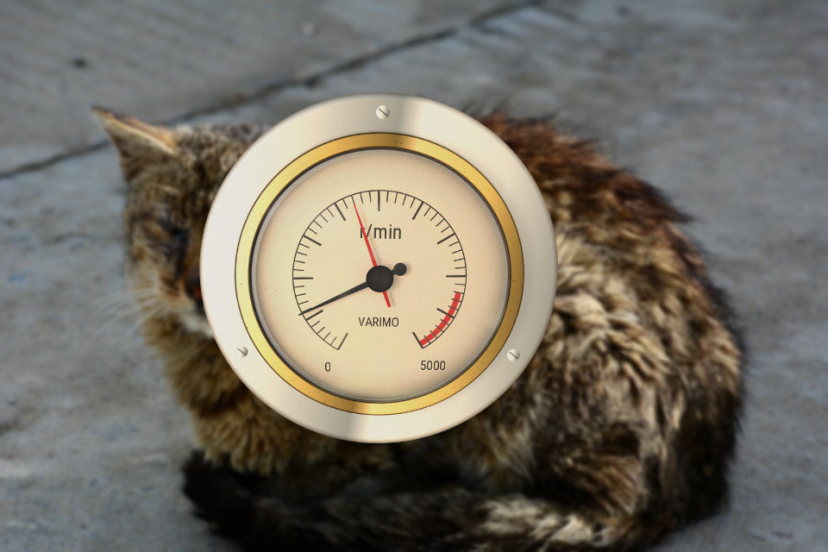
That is 600 rpm
